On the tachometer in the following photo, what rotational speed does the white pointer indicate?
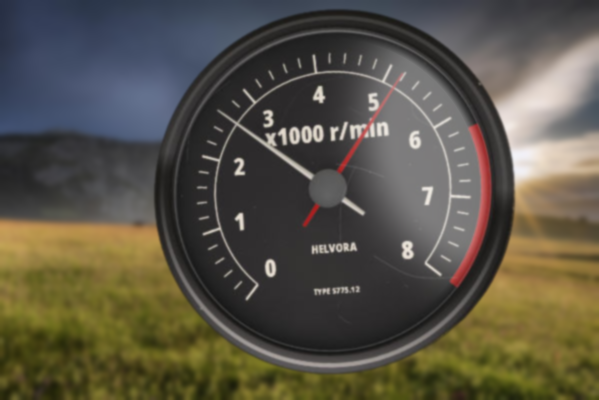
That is 2600 rpm
